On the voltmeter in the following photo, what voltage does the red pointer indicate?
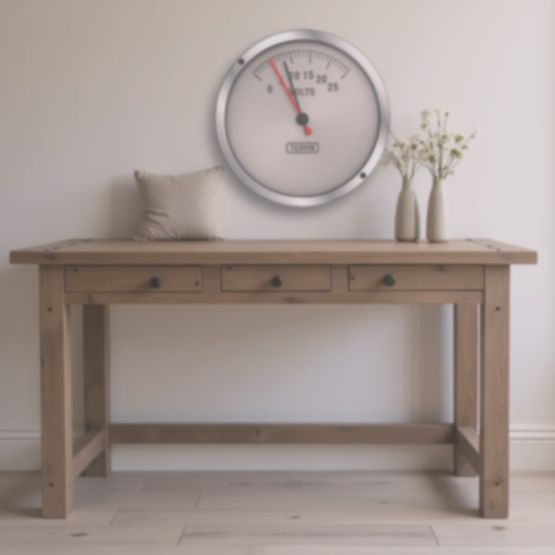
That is 5 V
